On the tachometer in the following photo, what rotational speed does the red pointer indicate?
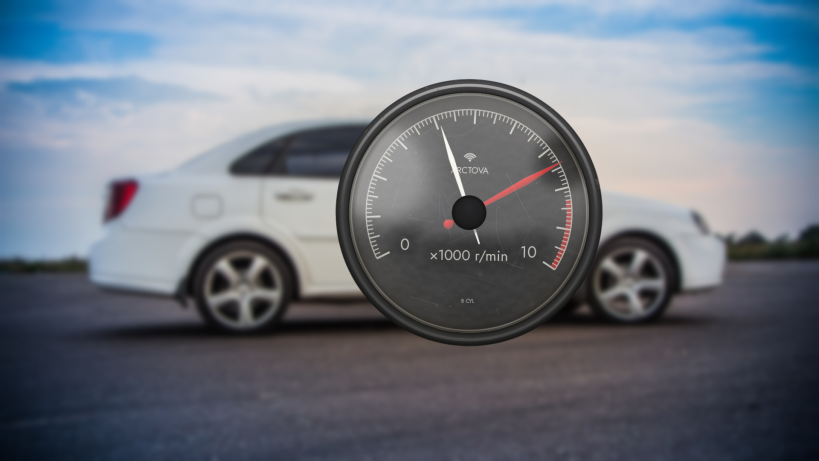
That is 7400 rpm
